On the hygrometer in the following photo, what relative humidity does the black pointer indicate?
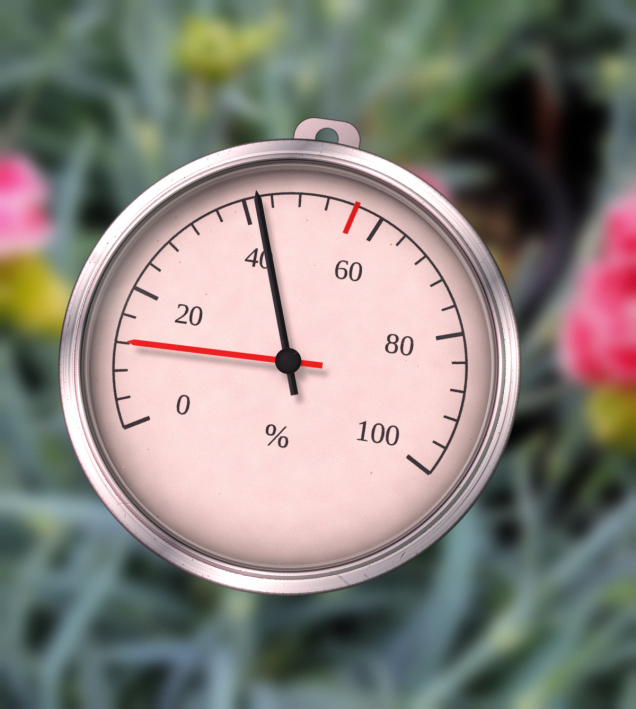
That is 42 %
